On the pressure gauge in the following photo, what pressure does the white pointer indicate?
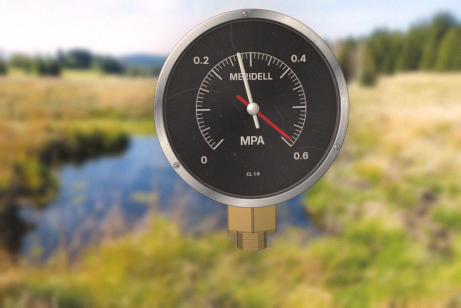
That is 0.27 MPa
